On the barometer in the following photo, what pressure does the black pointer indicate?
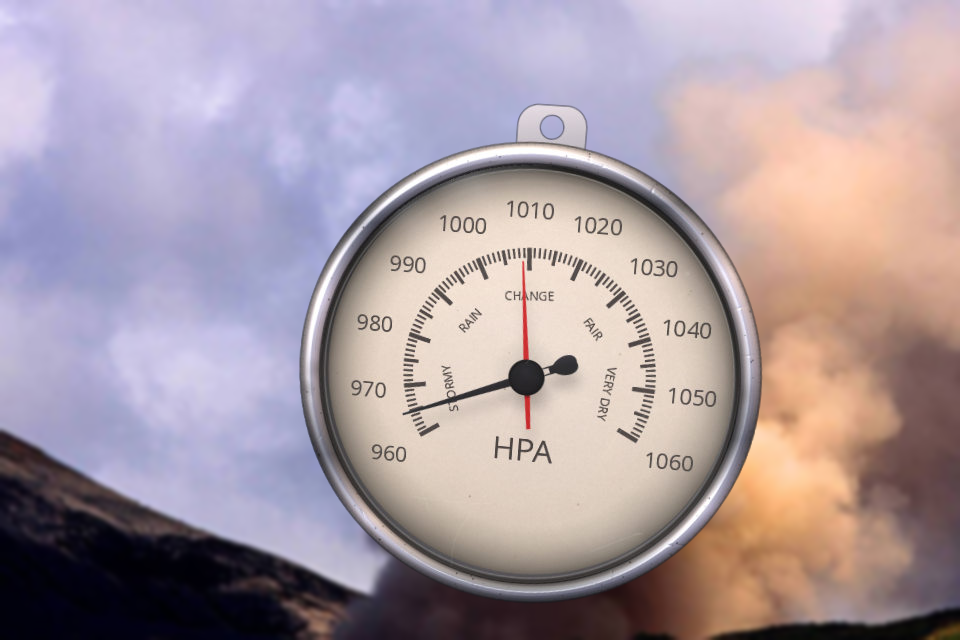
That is 965 hPa
